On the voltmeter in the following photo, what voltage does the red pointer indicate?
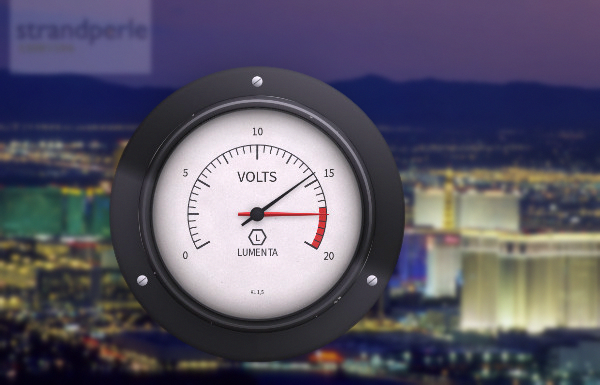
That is 17.5 V
